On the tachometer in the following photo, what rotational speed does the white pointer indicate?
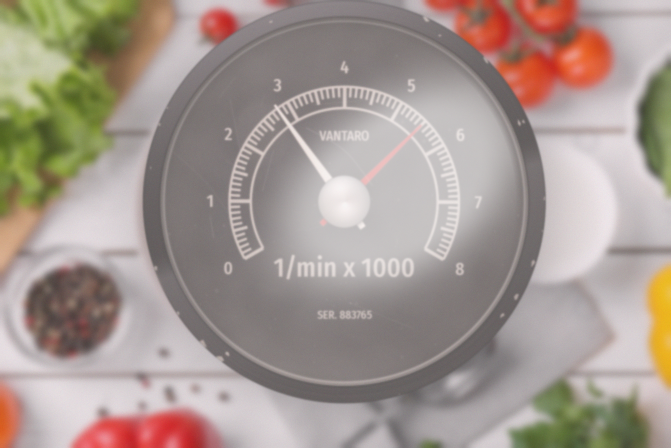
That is 2800 rpm
